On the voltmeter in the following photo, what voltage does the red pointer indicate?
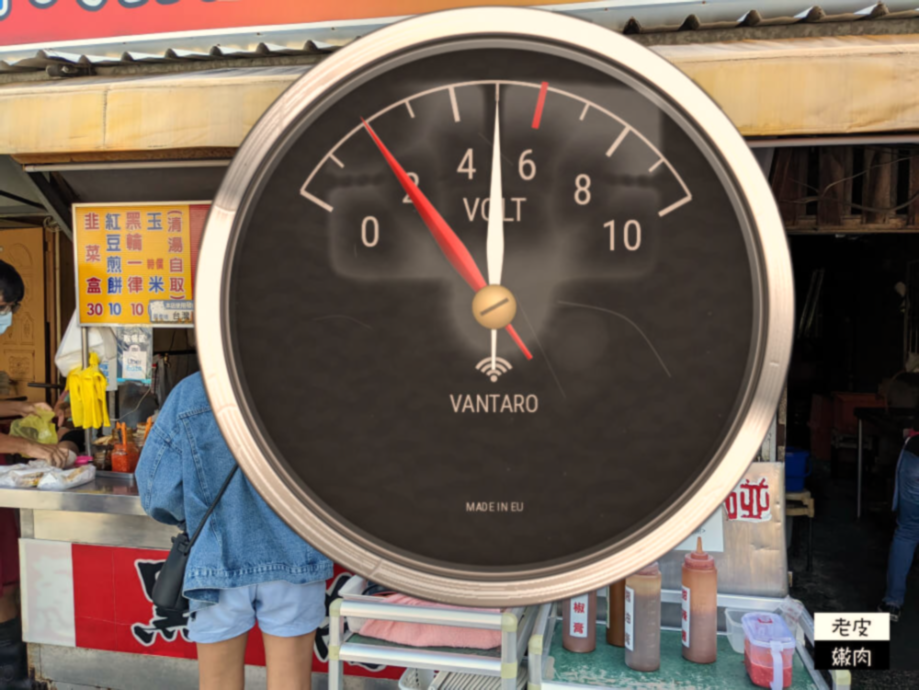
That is 2 V
